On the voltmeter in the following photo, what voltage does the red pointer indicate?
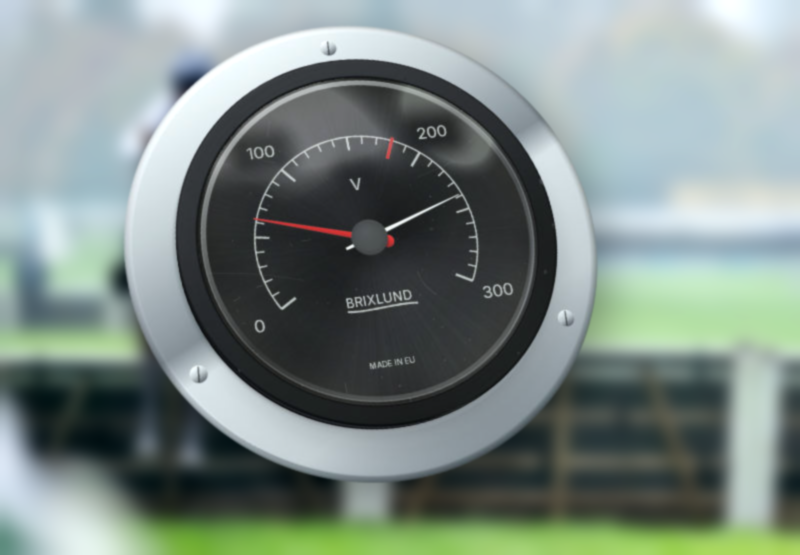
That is 60 V
